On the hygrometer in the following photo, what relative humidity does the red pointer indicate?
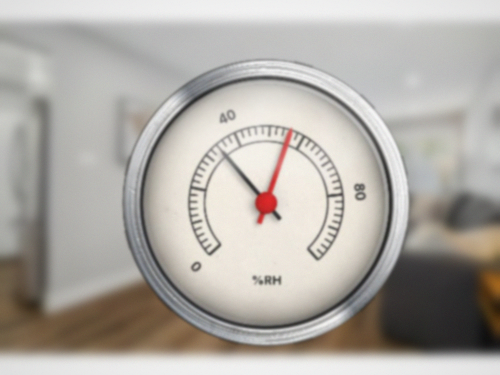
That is 56 %
